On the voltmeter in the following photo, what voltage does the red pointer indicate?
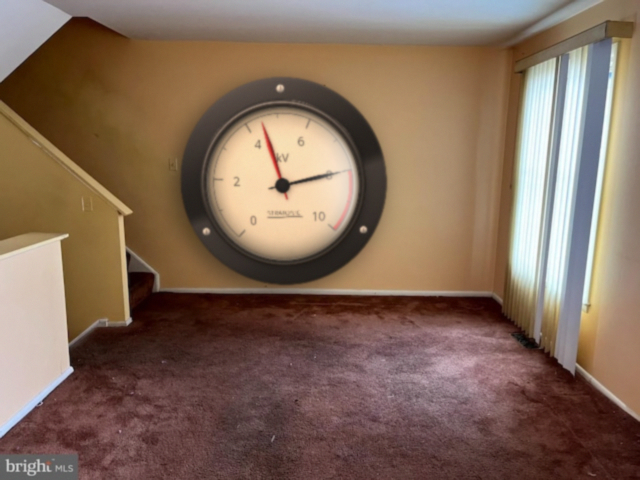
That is 4.5 kV
